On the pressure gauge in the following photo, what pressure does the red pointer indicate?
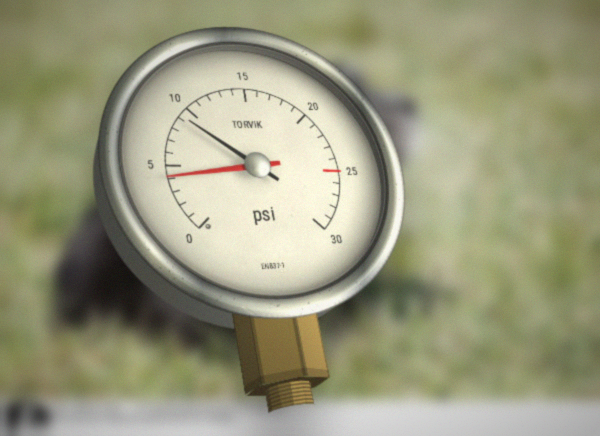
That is 4 psi
